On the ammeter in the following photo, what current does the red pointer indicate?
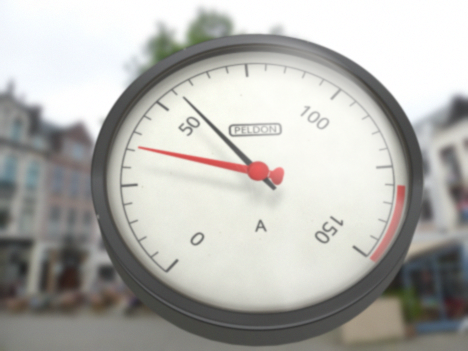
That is 35 A
